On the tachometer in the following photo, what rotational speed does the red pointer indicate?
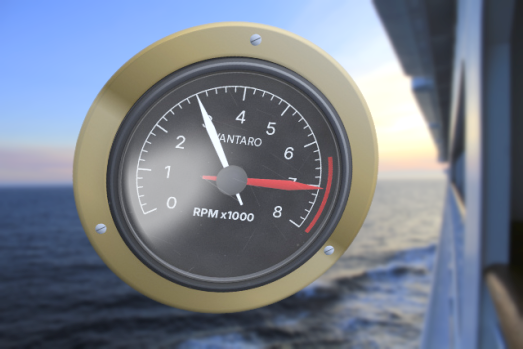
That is 7000 rpm
